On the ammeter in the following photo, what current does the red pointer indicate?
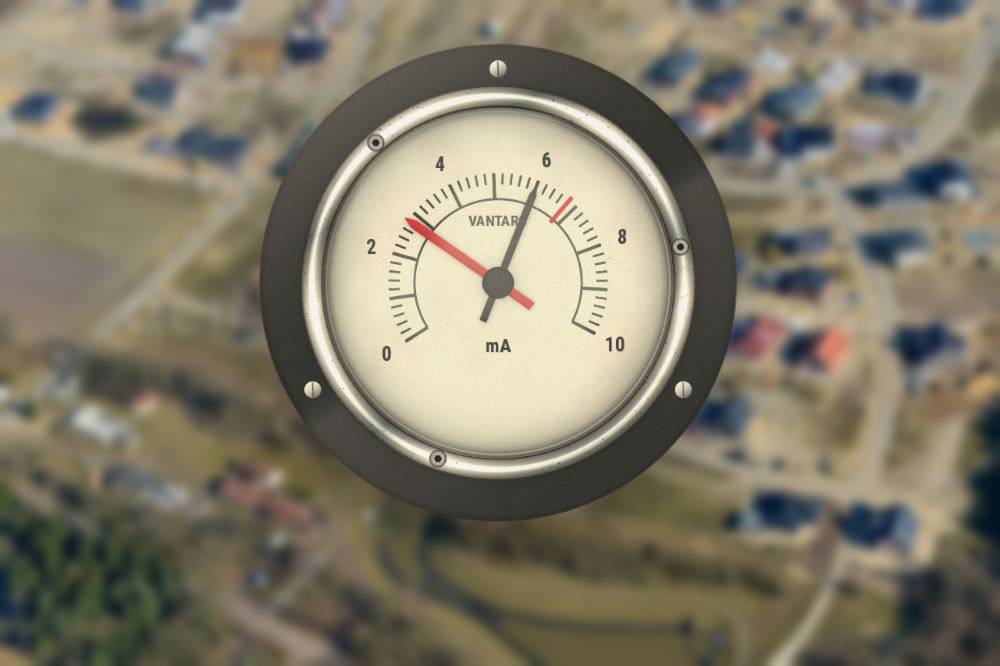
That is 2.8 mA
